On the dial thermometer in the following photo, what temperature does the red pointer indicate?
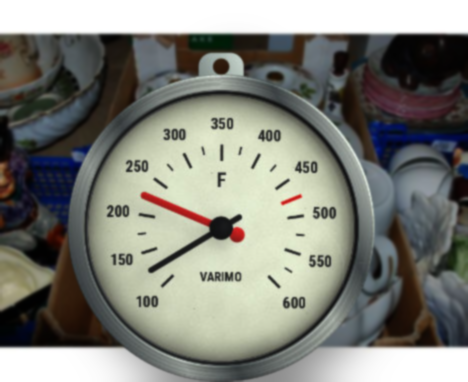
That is 225 °F
